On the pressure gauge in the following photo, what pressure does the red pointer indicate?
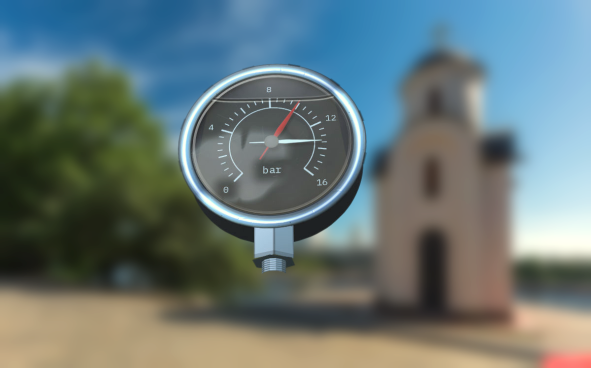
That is 10 bar
